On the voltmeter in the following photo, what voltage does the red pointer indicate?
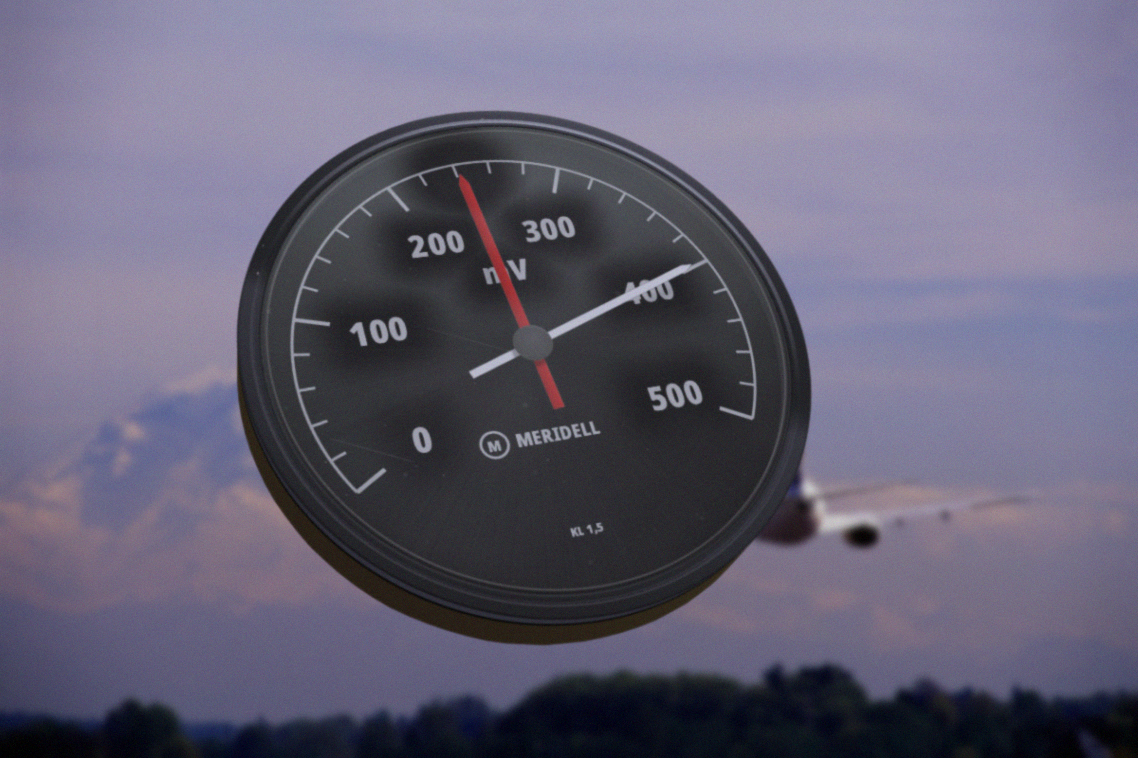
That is 240 mV
